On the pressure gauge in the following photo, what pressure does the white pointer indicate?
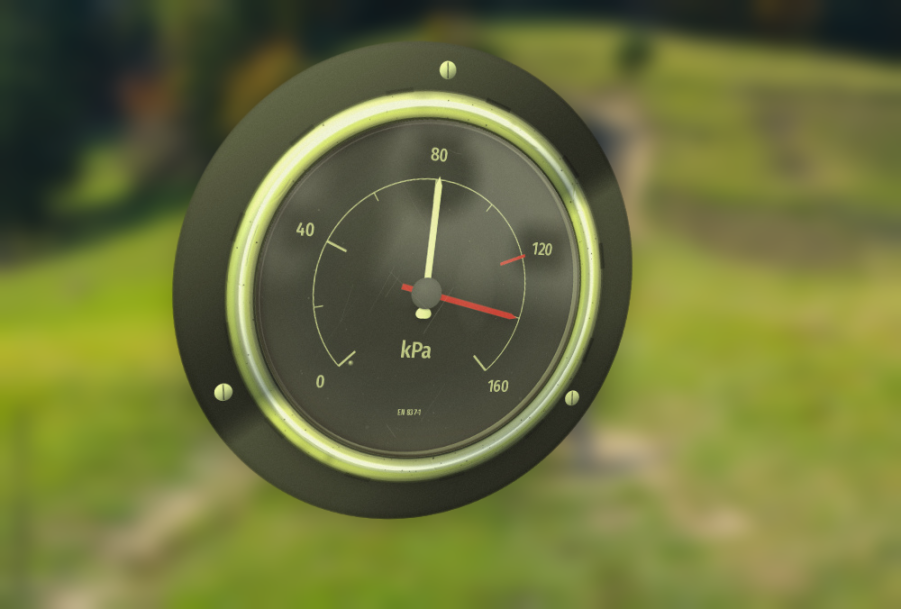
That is 80 kPa
